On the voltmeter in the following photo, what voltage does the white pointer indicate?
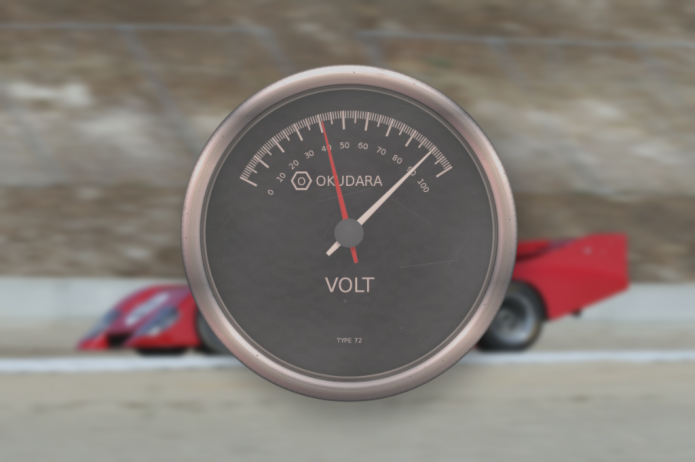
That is 90 V
